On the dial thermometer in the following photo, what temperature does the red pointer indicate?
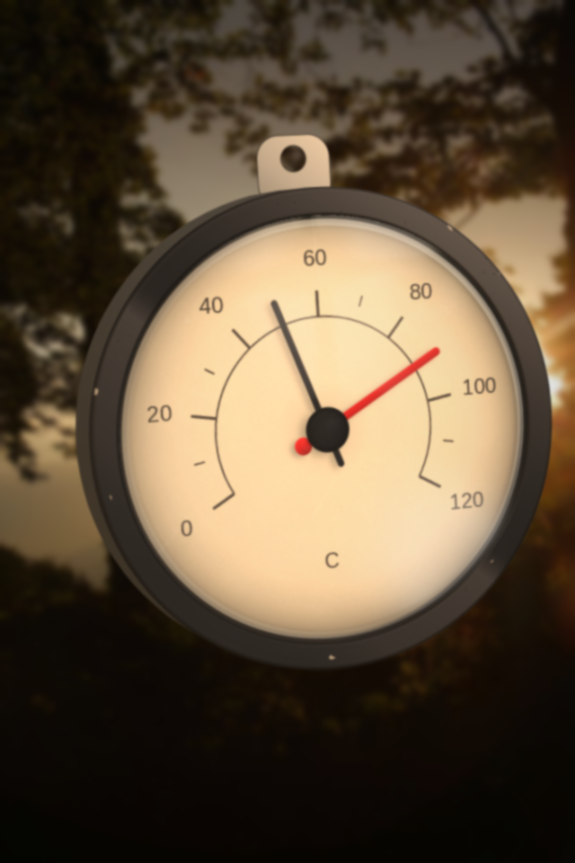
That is 90 °C
